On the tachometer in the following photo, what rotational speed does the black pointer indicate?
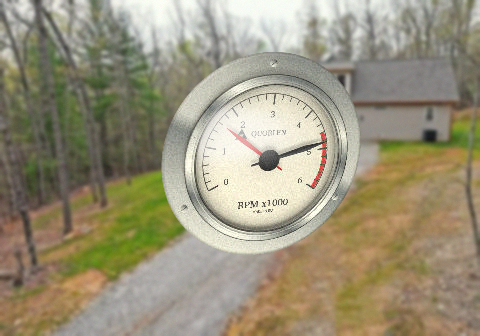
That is 4800 rpm
